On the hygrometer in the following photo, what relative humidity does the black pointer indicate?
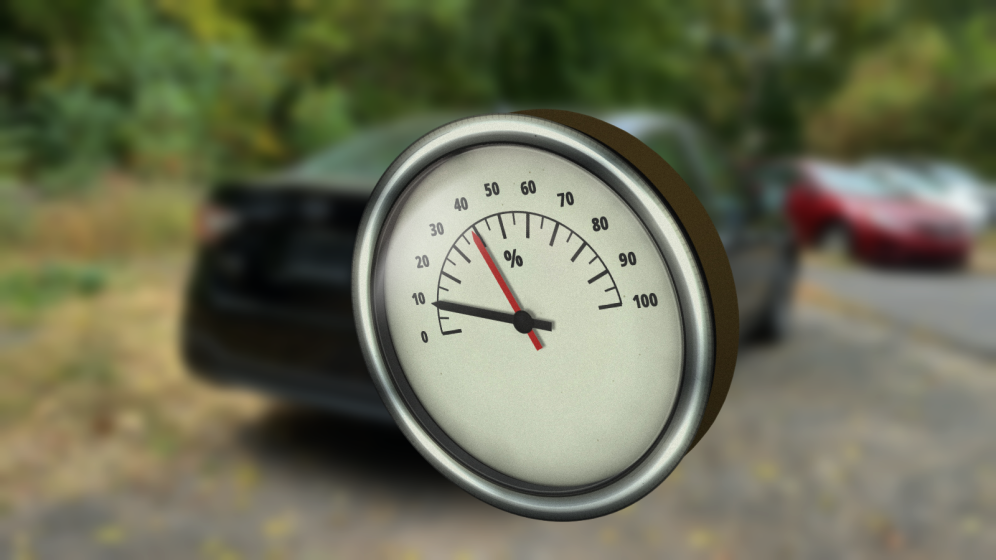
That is 10 %
